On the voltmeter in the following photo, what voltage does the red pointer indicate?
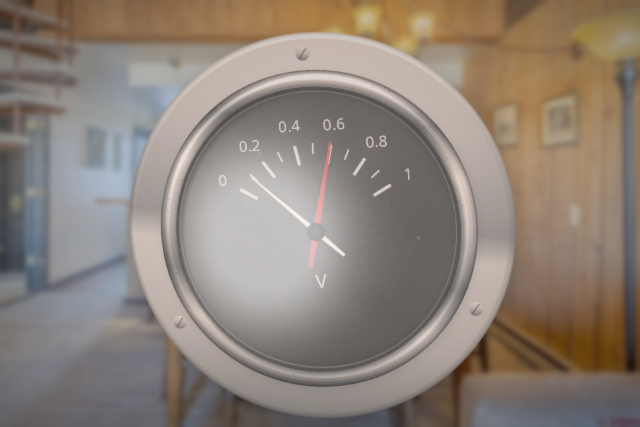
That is 0.6 V
